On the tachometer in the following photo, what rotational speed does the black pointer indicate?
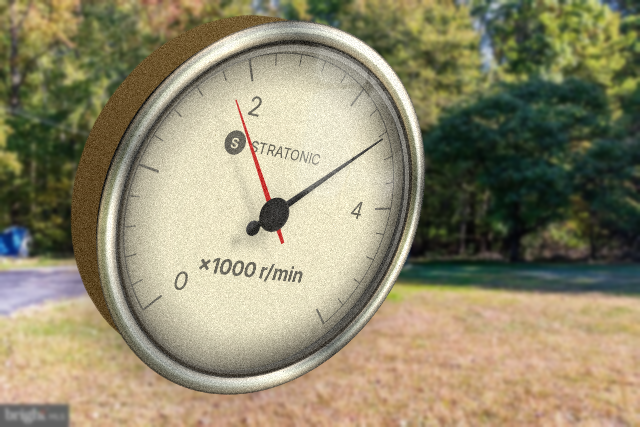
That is 3400 rpm
